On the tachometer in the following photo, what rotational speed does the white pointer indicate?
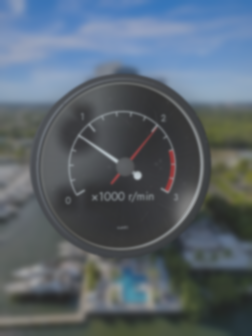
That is 800 rpm
